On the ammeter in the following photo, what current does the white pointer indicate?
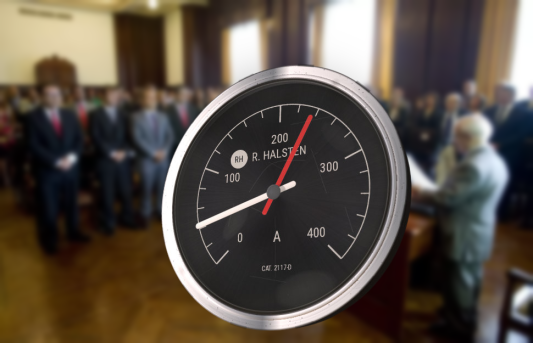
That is 40 A
